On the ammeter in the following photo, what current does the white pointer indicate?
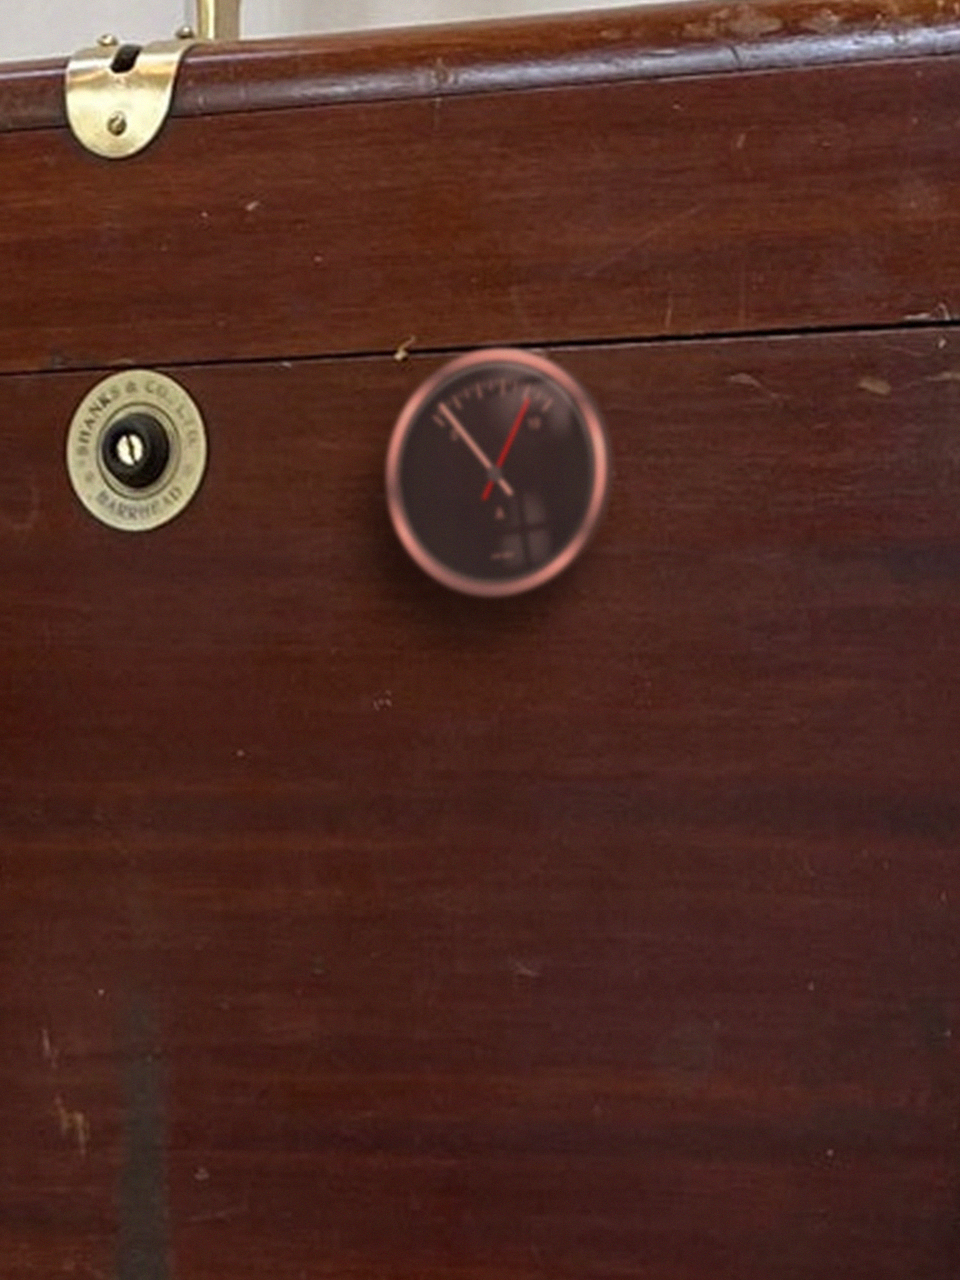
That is 1 A
